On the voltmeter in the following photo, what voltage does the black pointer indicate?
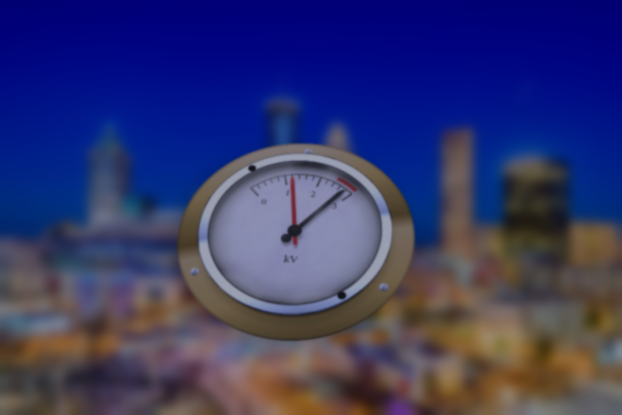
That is 2.8 kV
